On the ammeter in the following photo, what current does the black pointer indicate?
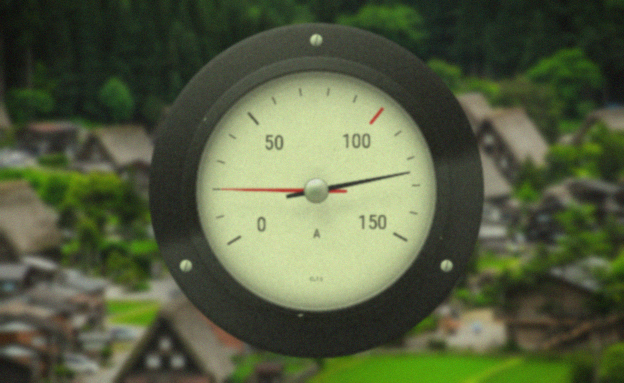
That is 125 A
